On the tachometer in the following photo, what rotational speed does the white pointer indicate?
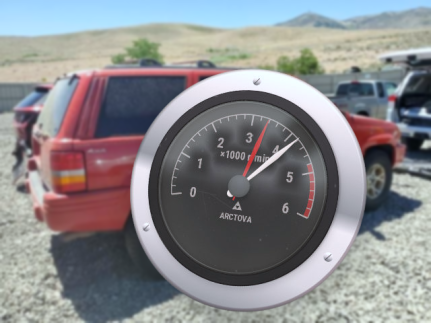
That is 4200 rpm
